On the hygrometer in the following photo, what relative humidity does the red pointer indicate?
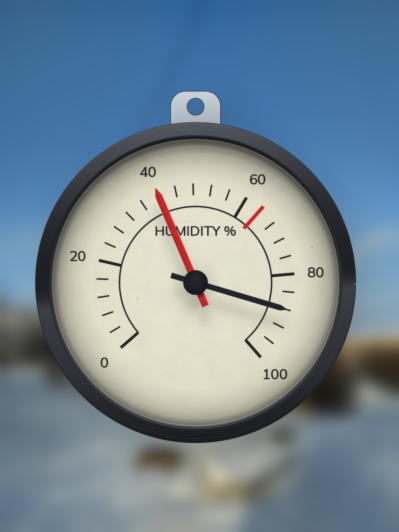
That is 40 %
